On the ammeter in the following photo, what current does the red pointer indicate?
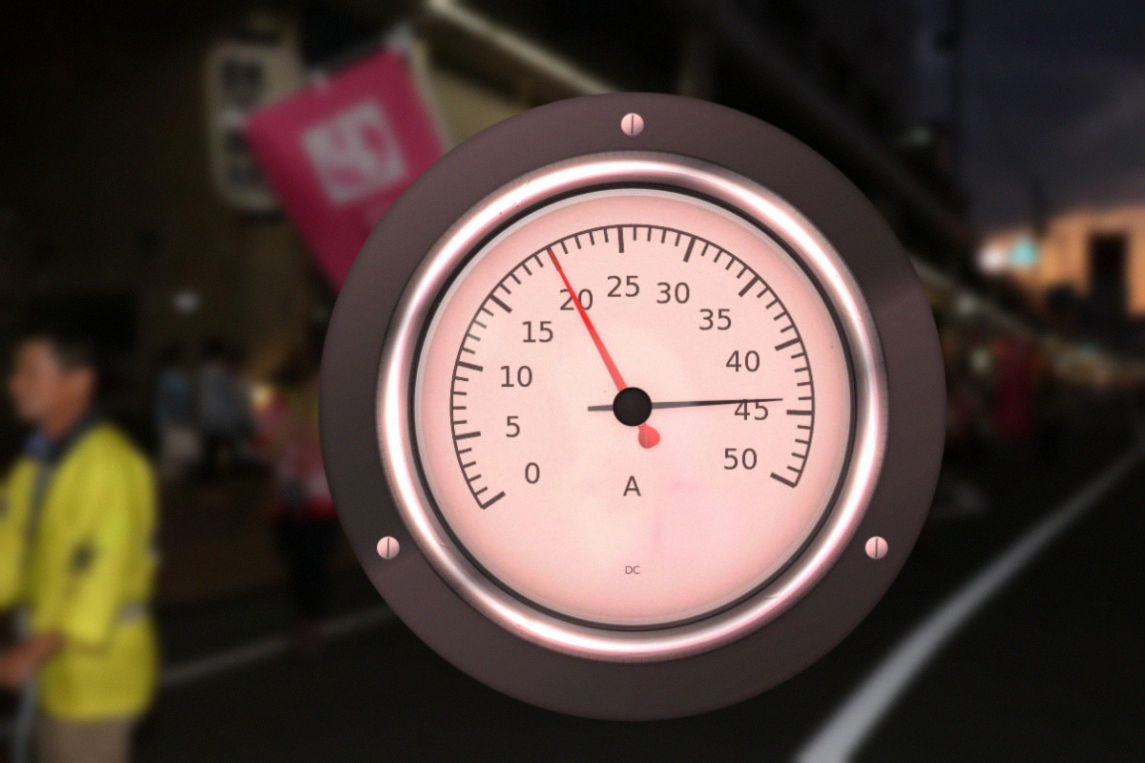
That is 20 A
